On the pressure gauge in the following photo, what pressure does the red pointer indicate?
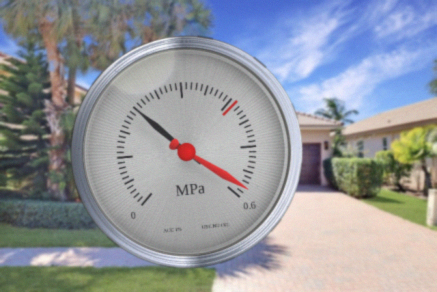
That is 0.58 MPa
